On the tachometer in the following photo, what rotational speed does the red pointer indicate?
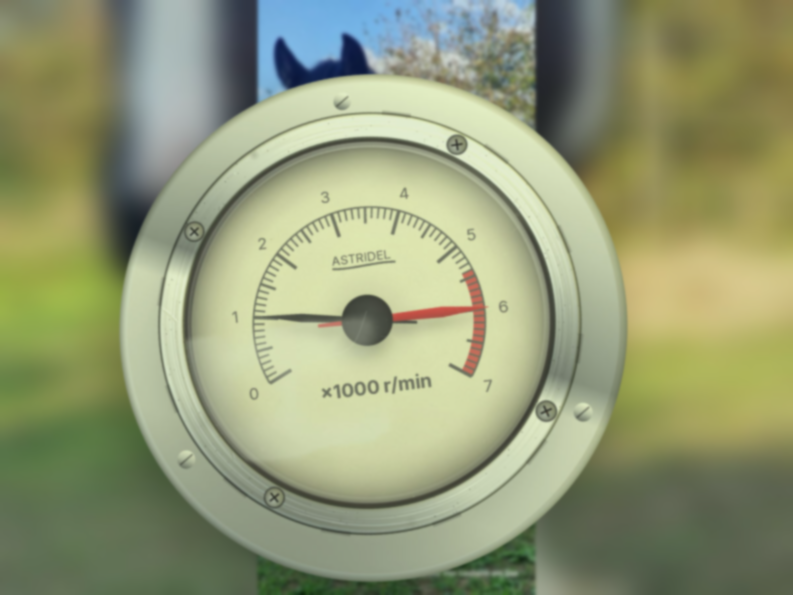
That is 6000 rpm
